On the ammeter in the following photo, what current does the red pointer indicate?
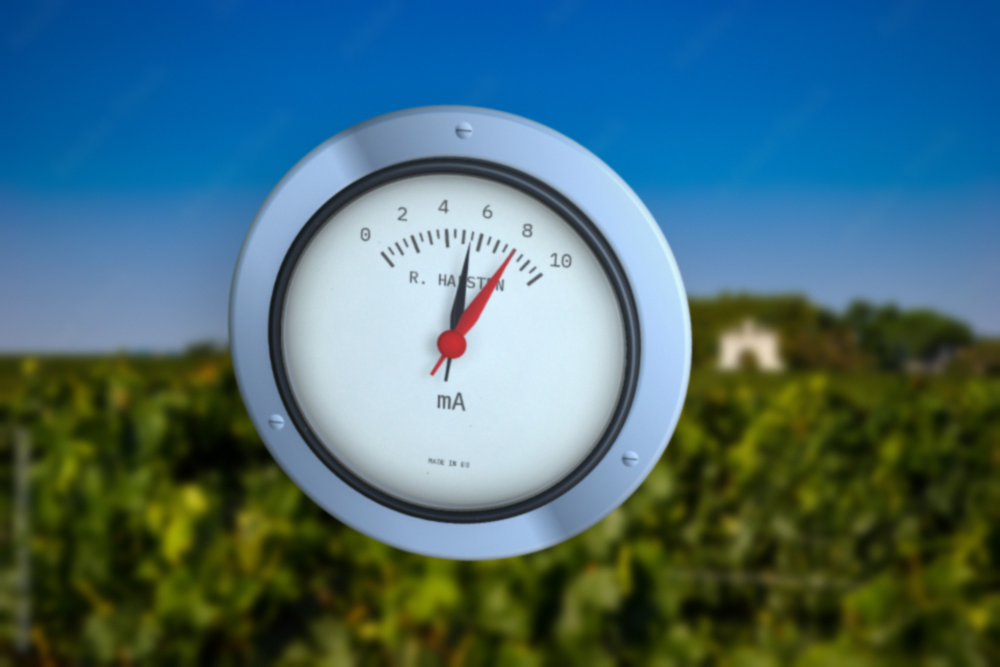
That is 8 mA
